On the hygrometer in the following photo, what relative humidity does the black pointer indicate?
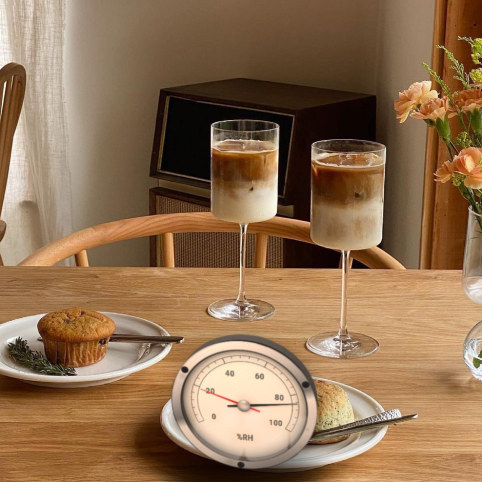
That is 84 %
